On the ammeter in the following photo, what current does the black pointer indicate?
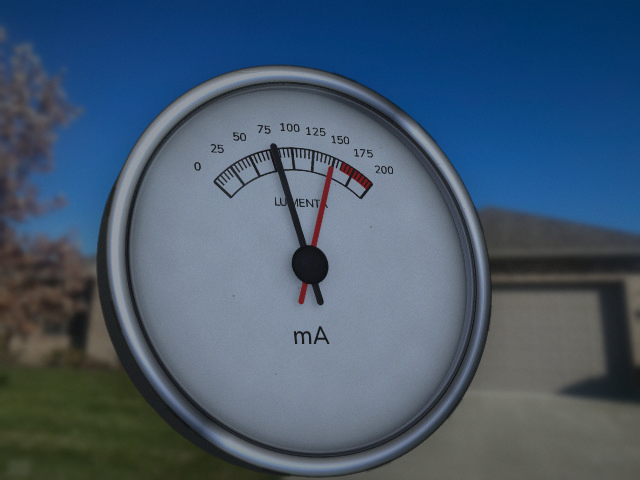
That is 75 mA
